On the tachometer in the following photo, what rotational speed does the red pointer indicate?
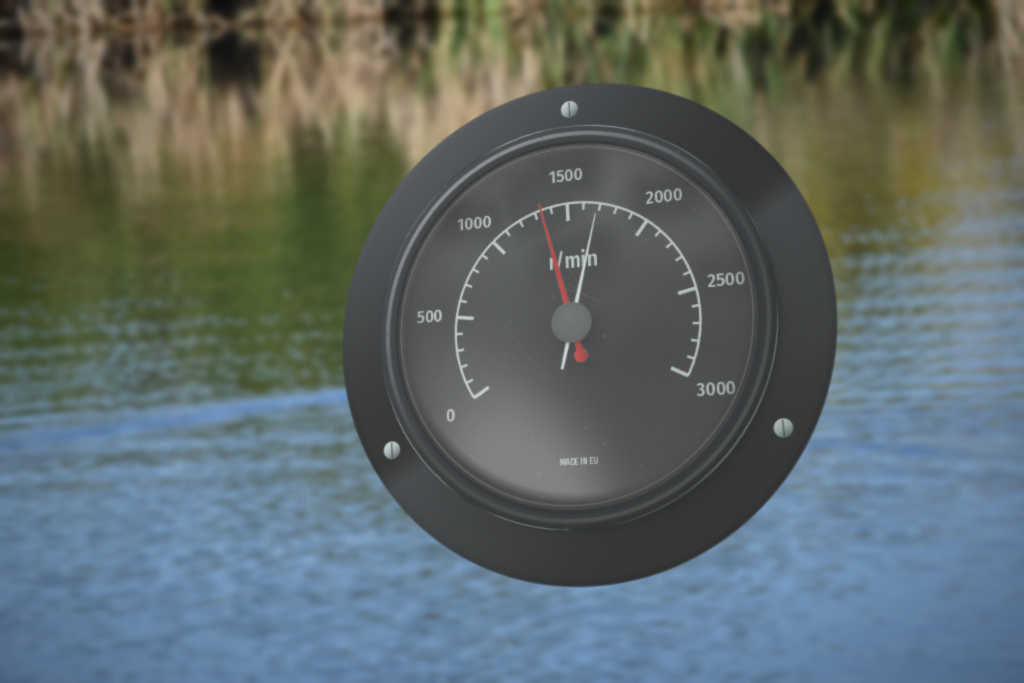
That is 1350 rpm
